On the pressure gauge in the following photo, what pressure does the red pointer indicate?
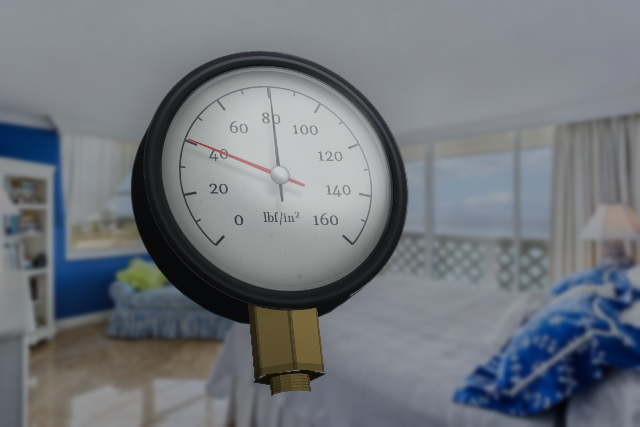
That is 40 psi
